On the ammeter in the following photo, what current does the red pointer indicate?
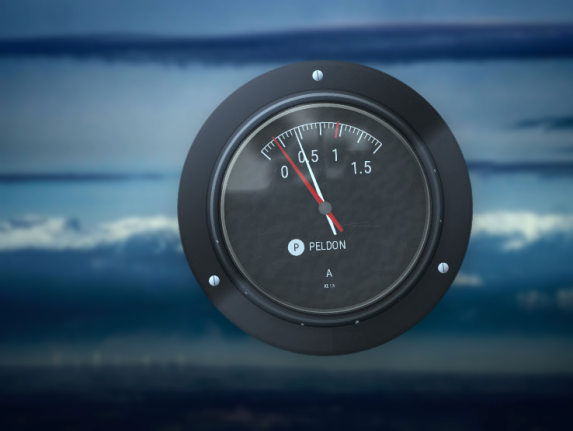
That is 0.2 A
